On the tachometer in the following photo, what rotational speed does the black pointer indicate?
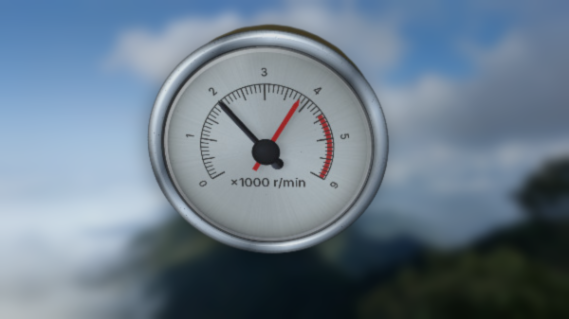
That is 2000 rpm
